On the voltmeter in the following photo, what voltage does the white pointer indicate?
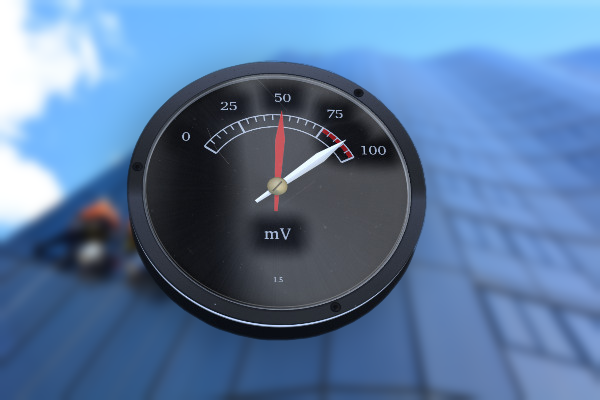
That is 90 mV
